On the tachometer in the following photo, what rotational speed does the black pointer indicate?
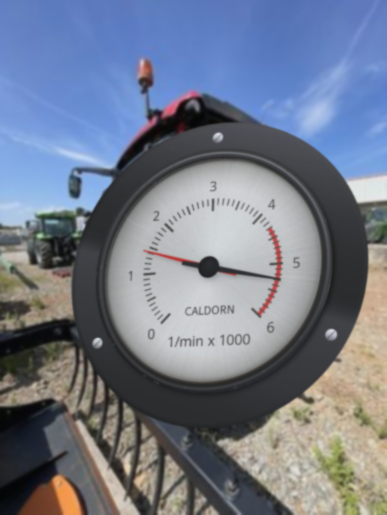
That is 5300 rpm
